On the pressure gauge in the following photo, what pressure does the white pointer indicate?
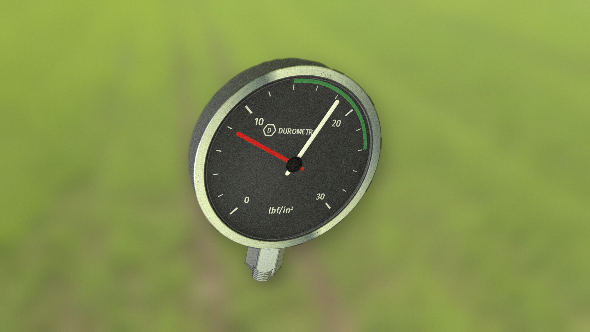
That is 18 psi
